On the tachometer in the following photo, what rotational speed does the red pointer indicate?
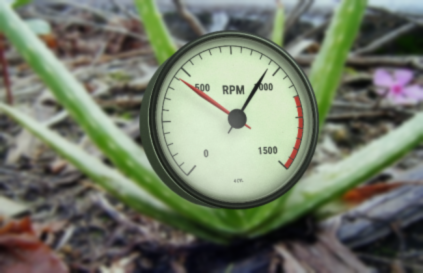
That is 450 rpm
